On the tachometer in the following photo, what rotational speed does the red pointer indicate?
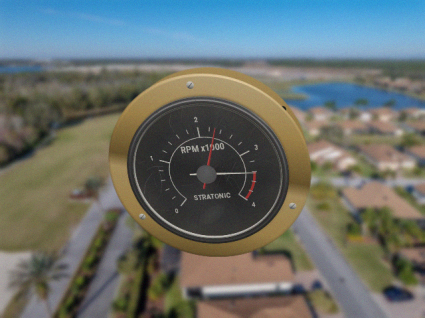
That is 2300 rpm
